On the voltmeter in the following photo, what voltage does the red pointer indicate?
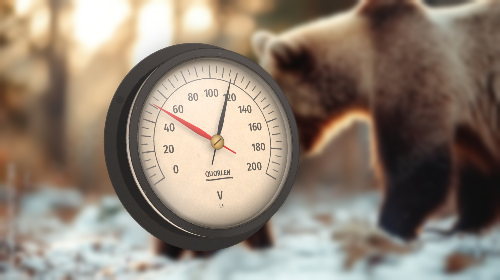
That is 50 V
